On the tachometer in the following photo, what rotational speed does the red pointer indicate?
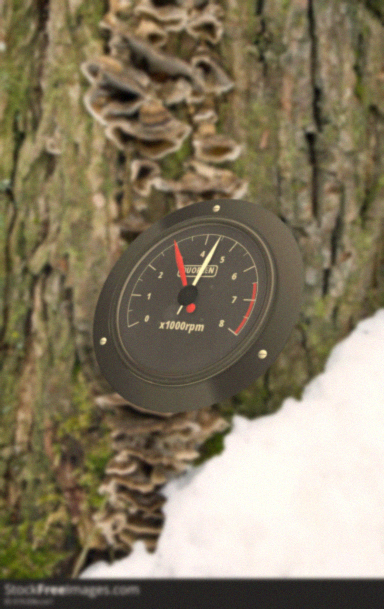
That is 3000 rpm
